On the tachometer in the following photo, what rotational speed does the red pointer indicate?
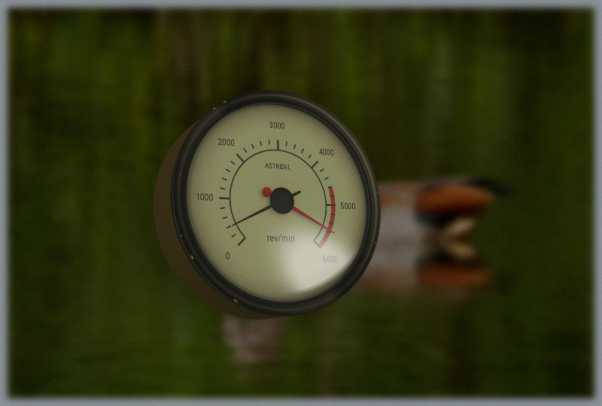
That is 5600 rpm
